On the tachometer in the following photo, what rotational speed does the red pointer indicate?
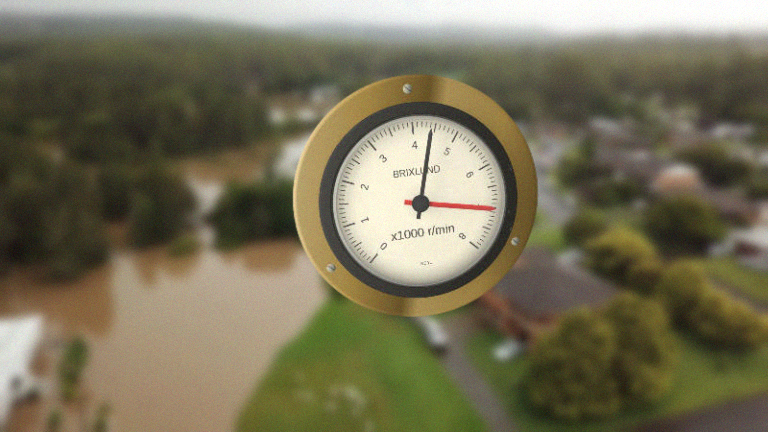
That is 7000 rpm
